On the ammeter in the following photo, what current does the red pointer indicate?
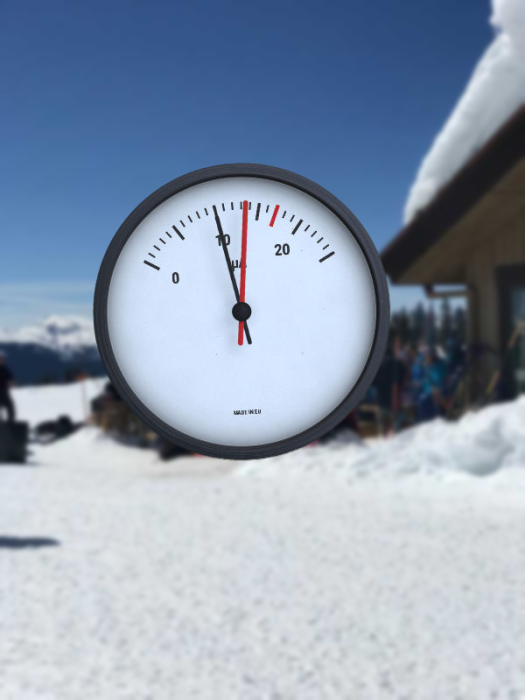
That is 13.5 µA
